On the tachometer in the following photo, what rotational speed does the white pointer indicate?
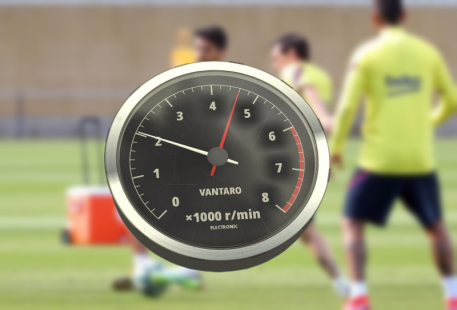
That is 2000 rpm
